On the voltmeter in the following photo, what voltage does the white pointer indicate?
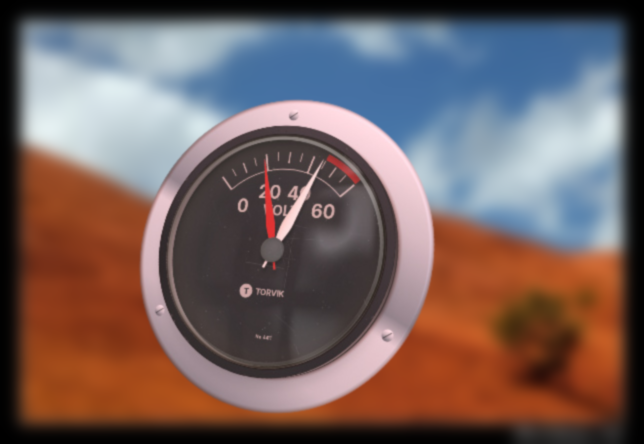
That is 45 V
